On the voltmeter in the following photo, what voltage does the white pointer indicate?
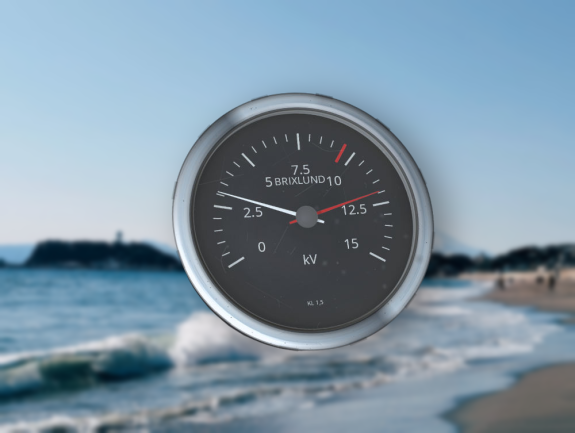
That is 3 kV
